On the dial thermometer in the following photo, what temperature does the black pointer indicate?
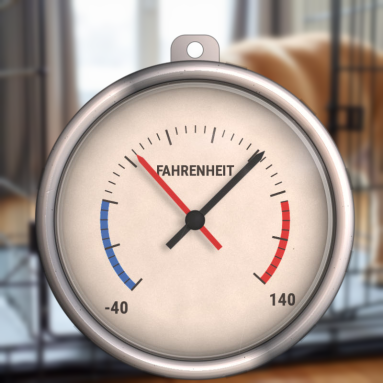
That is 82 °F
